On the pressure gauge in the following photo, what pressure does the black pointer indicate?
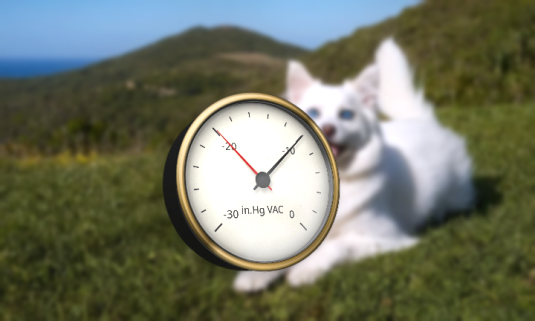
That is -10 inHg
